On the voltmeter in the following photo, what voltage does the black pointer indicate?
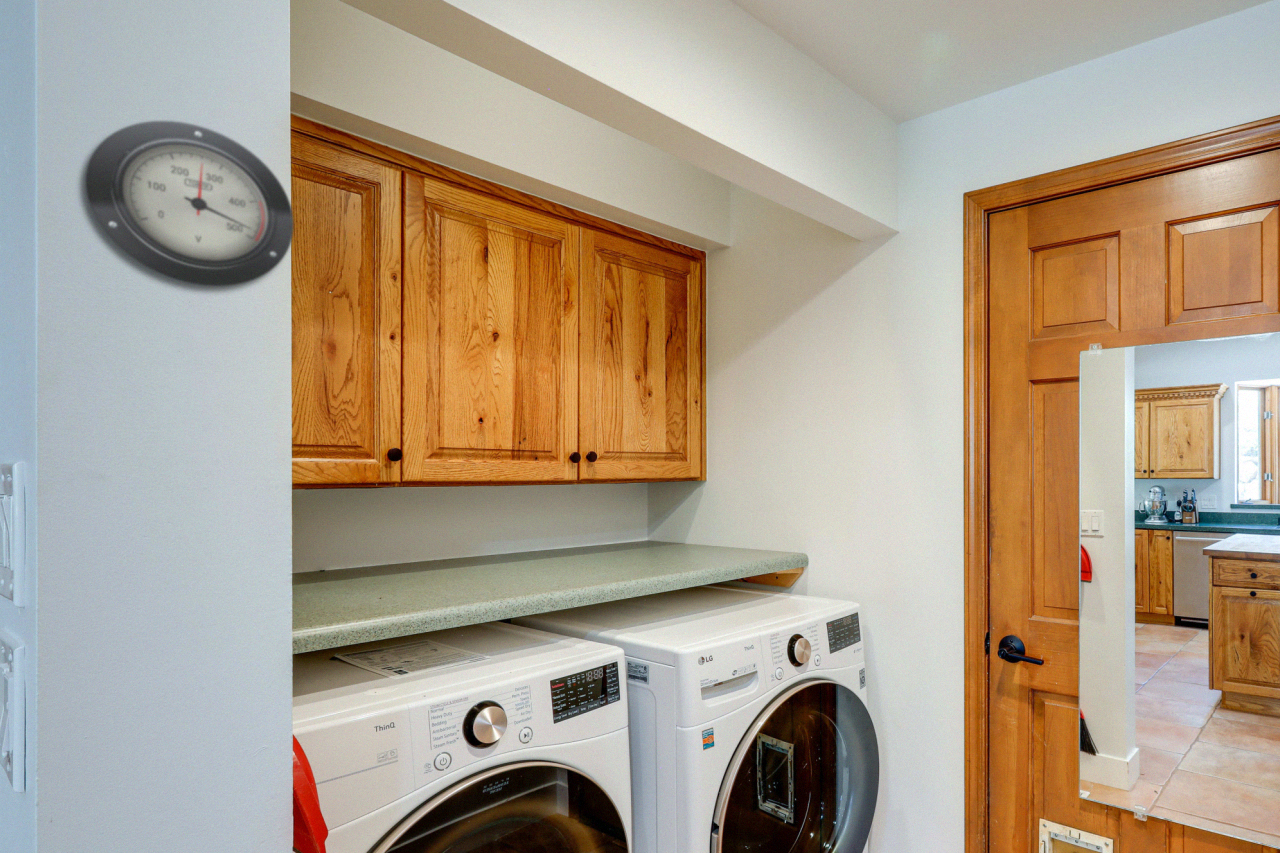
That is 480 V
